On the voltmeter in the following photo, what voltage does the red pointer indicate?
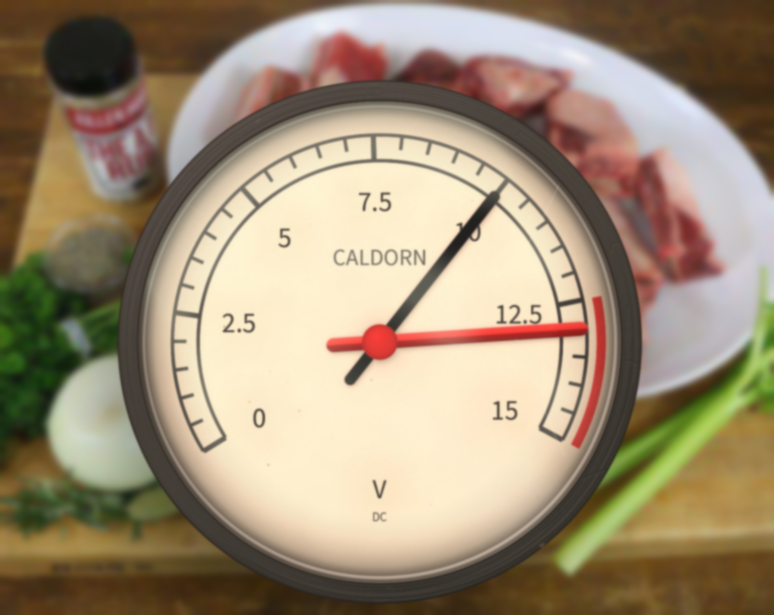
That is 13 V
